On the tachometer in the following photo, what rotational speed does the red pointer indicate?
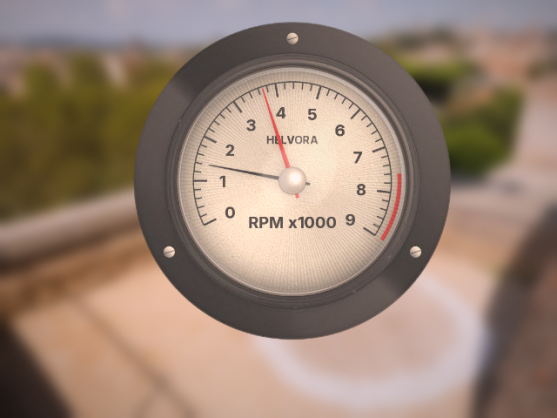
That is 3700 rpm
